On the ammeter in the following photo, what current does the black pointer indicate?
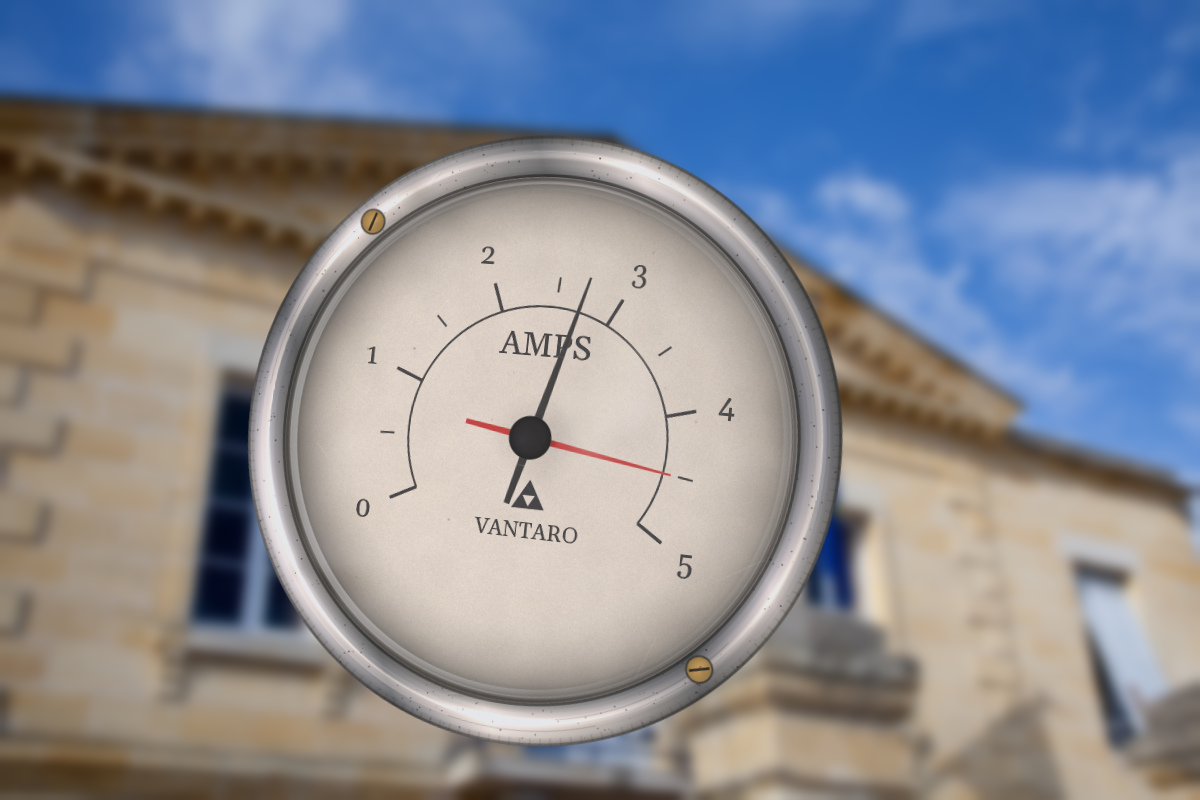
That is 2.75 A
